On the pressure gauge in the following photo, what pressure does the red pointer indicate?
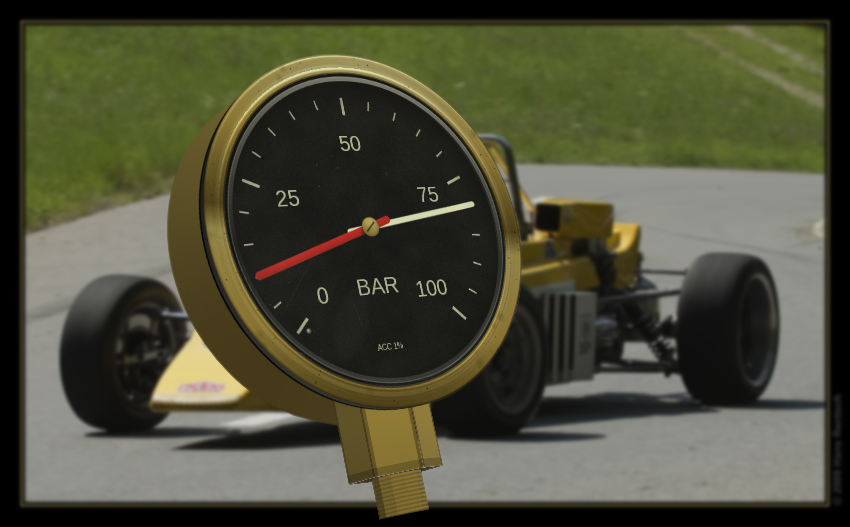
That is 10 bar
